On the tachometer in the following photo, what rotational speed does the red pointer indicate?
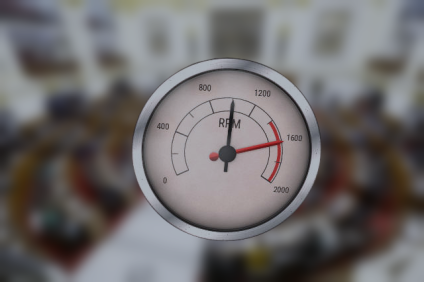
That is 1600 rpm
